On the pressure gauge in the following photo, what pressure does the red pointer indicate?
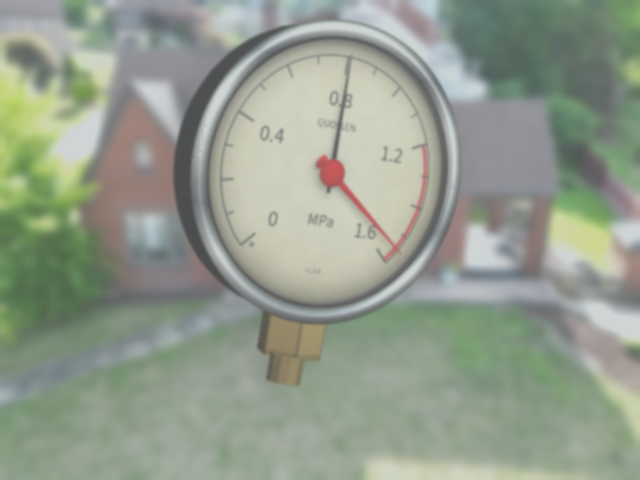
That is 1.55 MPa
